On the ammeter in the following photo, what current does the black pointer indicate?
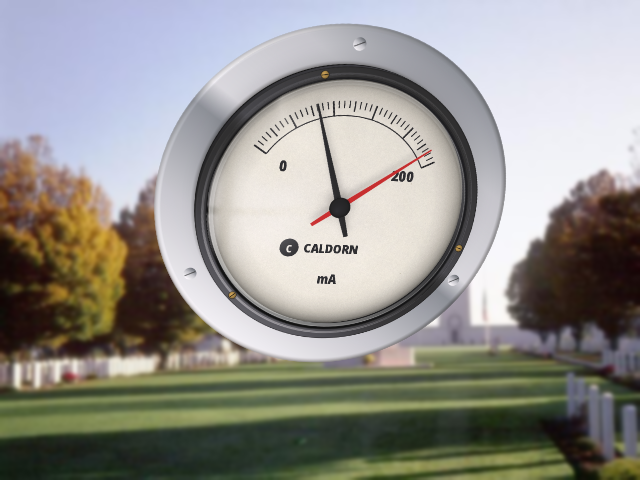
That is 65 mA
